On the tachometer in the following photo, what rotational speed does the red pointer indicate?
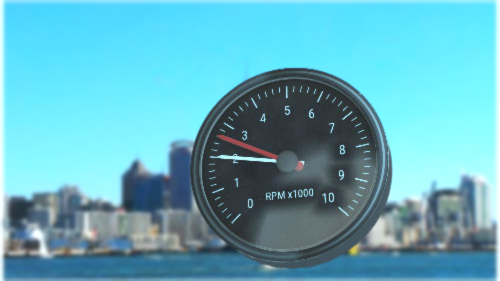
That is 2600 rpm
